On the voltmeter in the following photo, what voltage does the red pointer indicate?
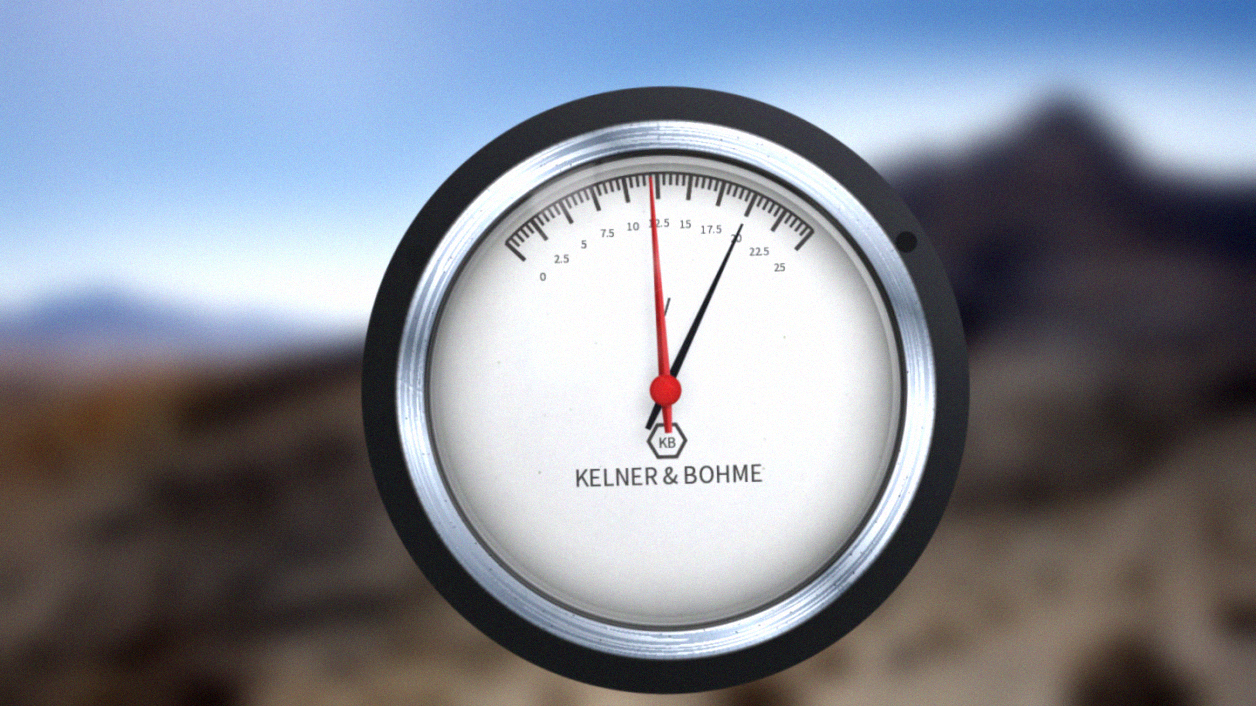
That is 12 V
